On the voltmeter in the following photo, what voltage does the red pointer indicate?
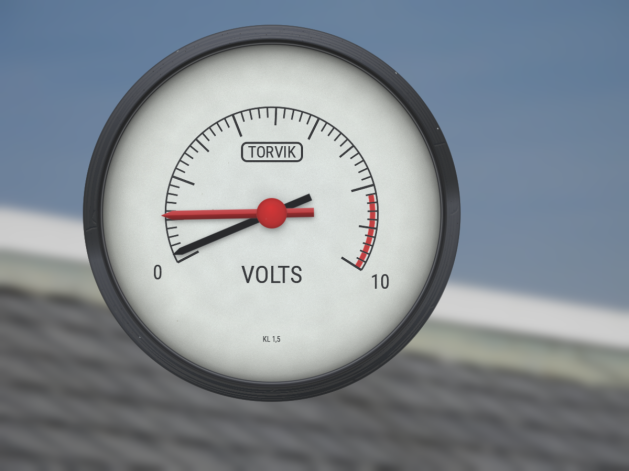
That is 1.1 V
